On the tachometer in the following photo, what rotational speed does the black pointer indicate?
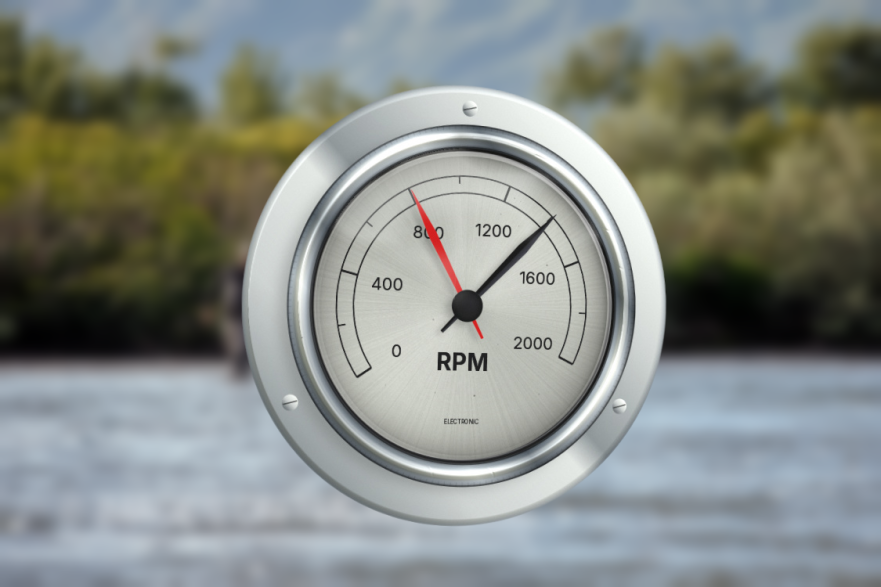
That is 1400 rpm
